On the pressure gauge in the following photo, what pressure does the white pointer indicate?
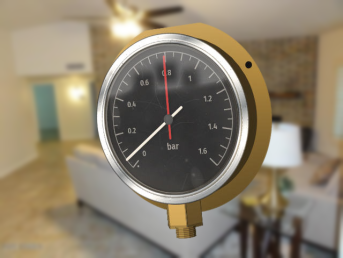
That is 0.05 bar
